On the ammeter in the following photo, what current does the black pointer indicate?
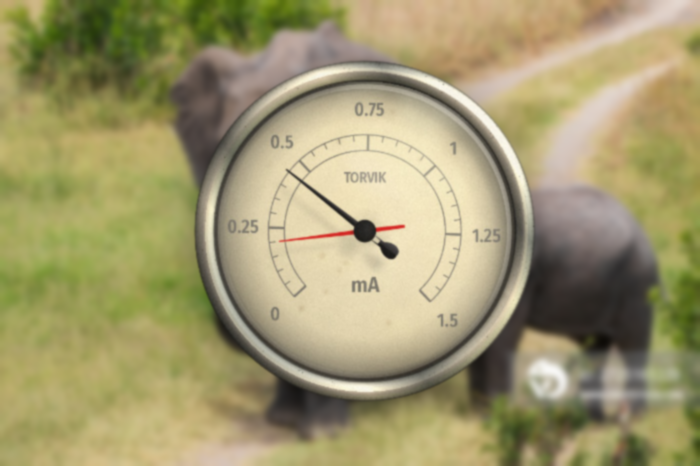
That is 0.45 mA
